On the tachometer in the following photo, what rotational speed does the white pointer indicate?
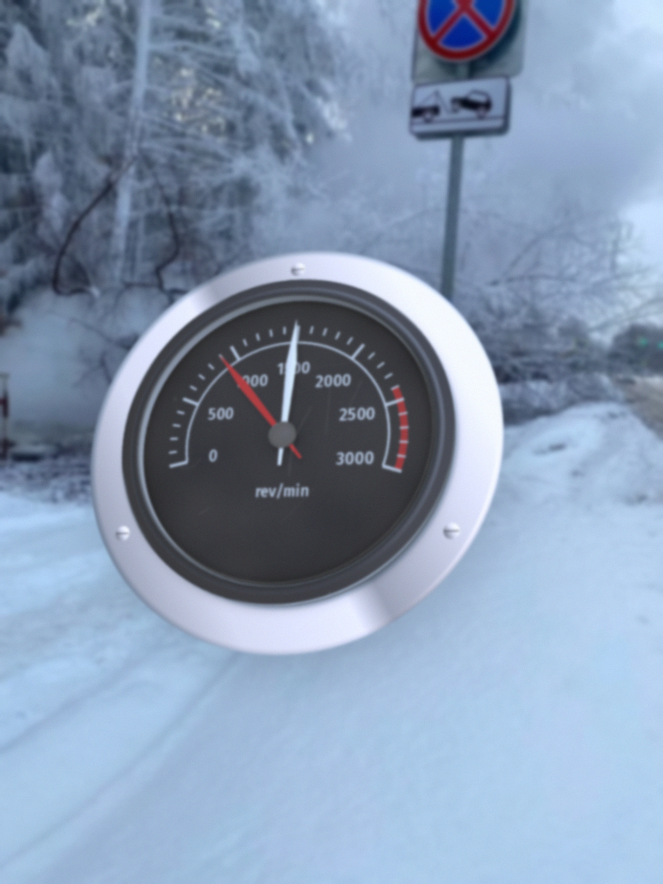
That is 1500 rpm
